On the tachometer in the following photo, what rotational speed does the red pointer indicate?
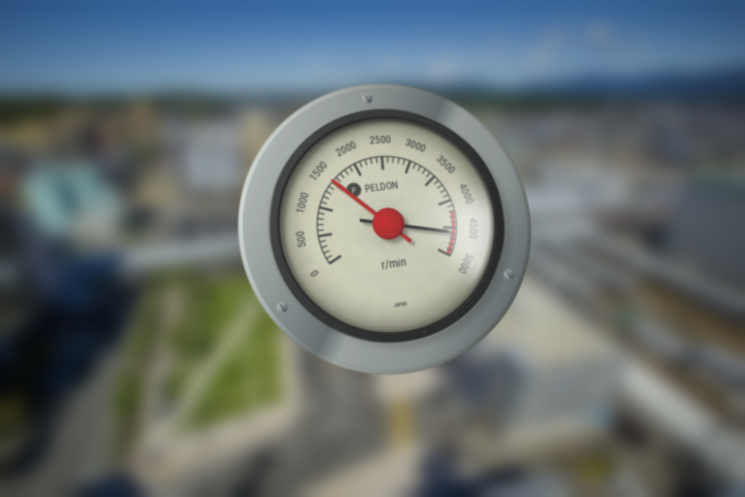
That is 1500 rpm
